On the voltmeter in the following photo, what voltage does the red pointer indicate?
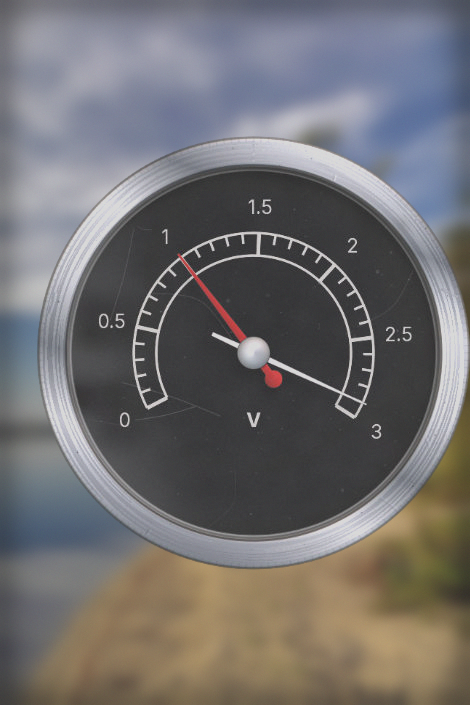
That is 1 V
